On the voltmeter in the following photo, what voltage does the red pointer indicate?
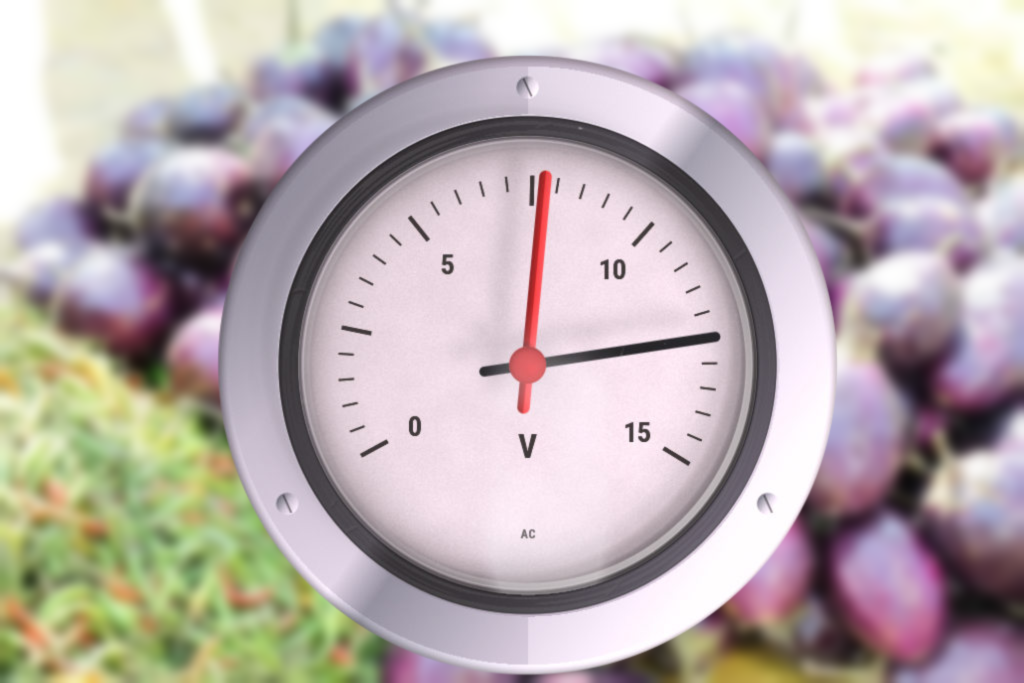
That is 7.75 V
